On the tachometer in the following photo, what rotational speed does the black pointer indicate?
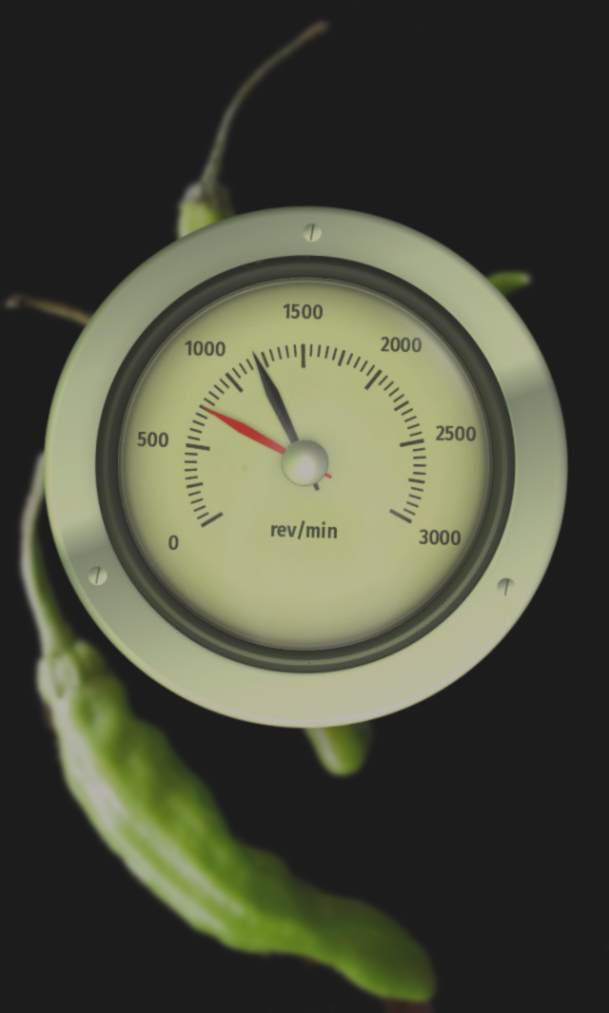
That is 1200 rpm
